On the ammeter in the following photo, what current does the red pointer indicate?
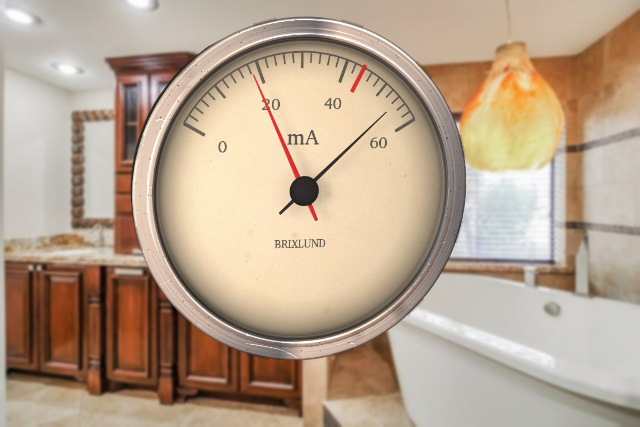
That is 18 mA
